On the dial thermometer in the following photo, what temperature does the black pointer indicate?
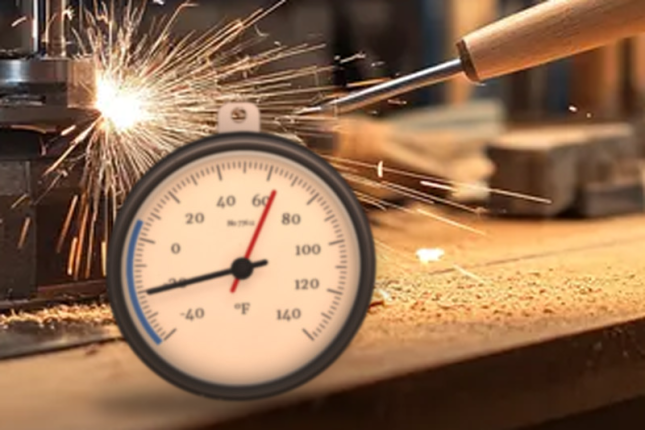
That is -20 °F
